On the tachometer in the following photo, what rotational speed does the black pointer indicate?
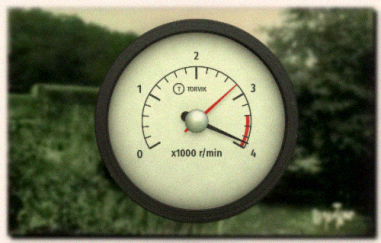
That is 3900 rpm
